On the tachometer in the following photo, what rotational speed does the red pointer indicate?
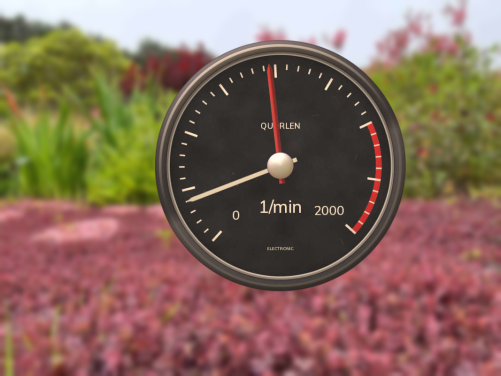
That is 975 rpm
